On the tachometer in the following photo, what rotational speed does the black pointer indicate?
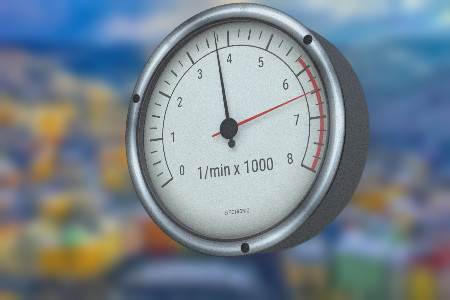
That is 3750 rpm
